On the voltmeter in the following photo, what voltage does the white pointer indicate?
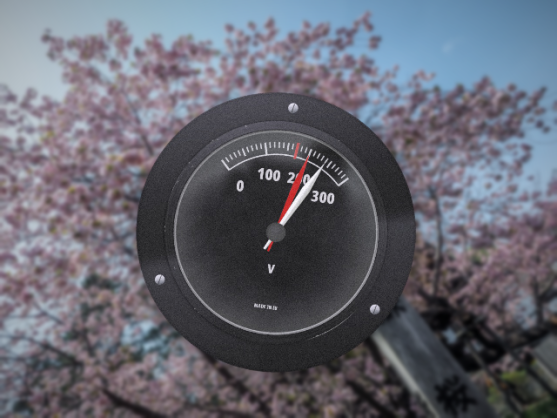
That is 240 V
